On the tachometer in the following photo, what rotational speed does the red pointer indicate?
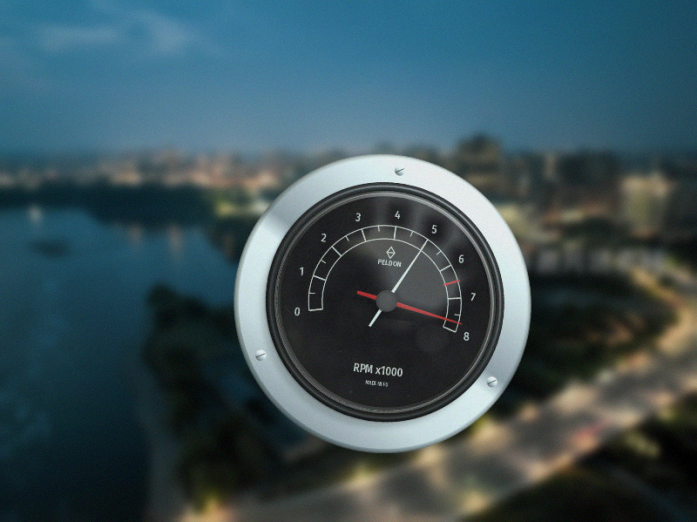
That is 7750 rpm
